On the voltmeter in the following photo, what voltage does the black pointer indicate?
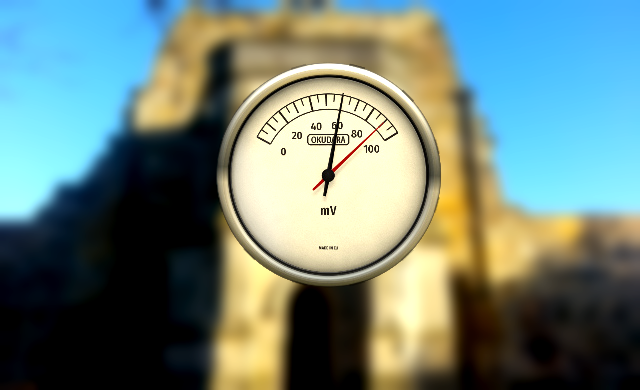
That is 60 mV
